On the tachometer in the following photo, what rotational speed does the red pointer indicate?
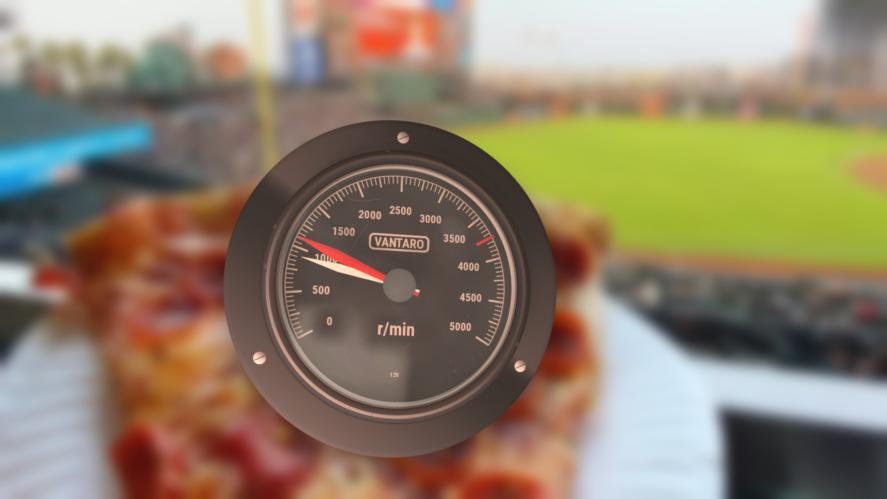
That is 1100 rpm
